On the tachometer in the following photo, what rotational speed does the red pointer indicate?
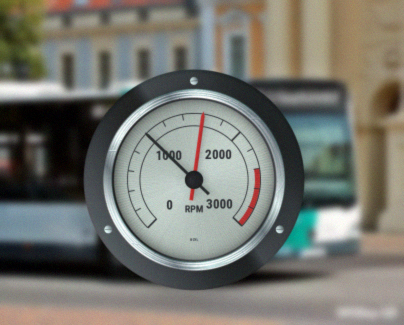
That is 1600 rpm
